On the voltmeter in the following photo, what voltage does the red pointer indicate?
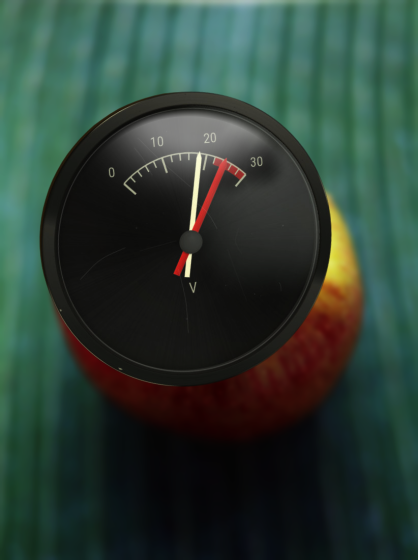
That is 24 V
